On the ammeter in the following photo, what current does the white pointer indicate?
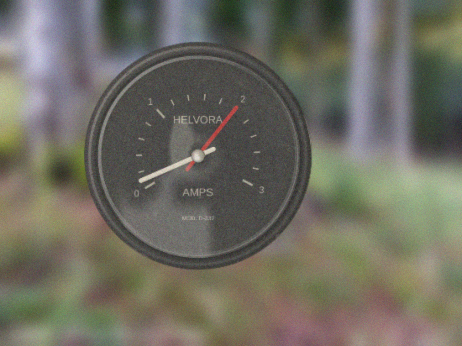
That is 0.1 A
